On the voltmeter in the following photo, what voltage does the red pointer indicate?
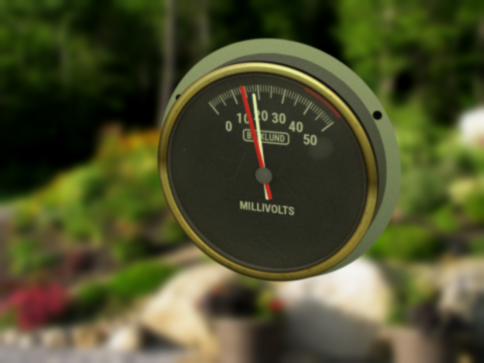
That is 15 mV
